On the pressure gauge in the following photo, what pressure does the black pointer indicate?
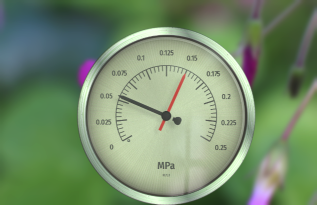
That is 0.055 MPa
